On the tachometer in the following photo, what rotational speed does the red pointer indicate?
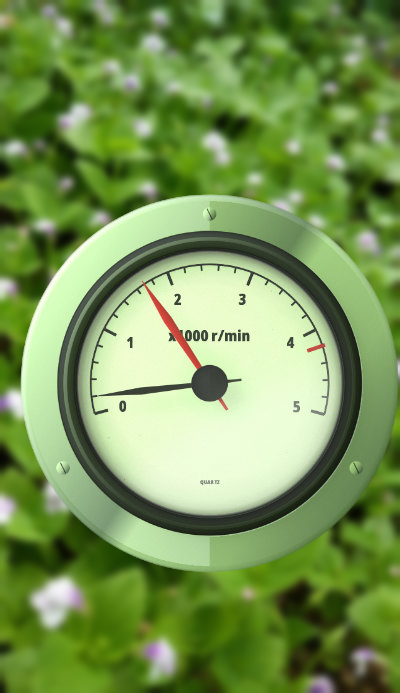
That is 1700 rpm
